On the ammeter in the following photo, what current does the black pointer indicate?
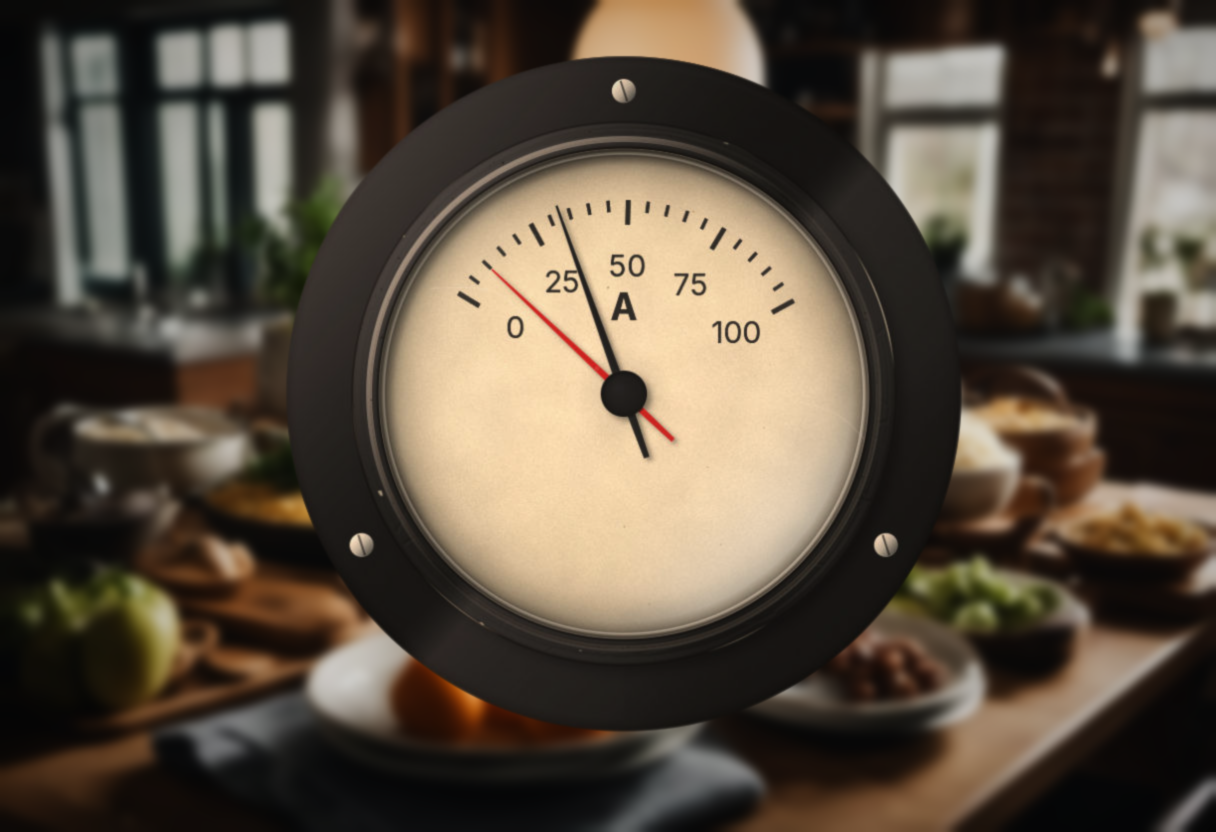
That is 32.5 A
